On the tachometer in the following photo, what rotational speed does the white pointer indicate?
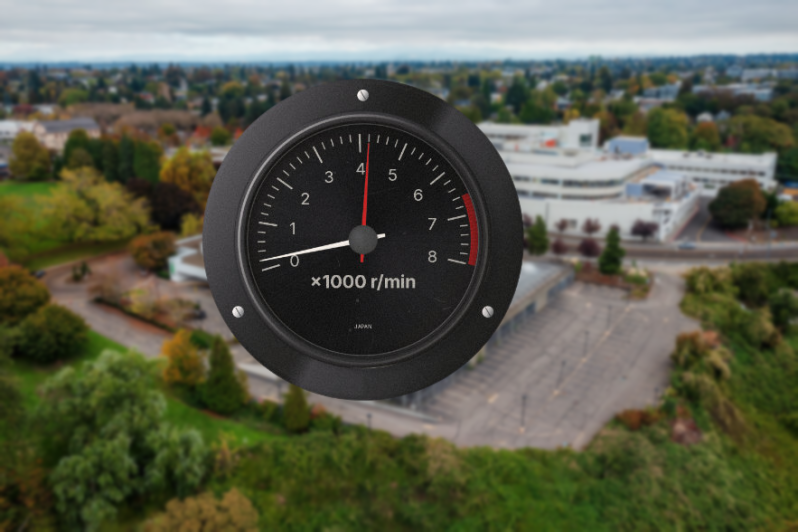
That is 200 rpm
